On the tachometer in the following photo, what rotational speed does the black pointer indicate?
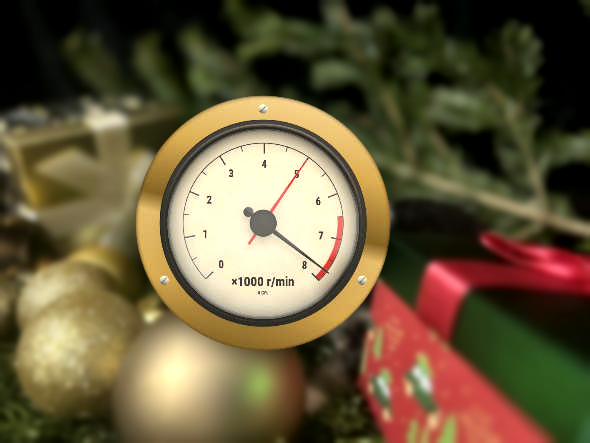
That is 7750 rpm
